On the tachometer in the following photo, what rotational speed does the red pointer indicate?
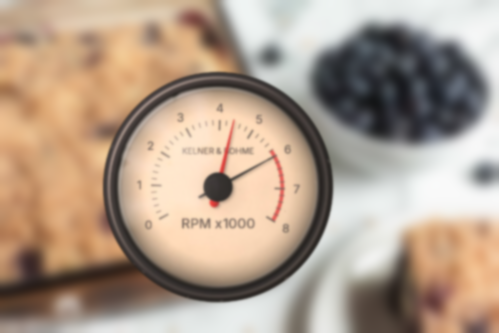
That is 4400 rpm
